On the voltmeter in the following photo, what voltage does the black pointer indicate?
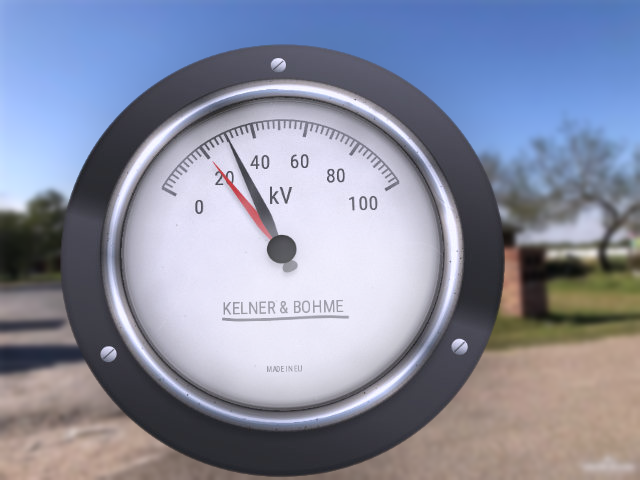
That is 30 kV
